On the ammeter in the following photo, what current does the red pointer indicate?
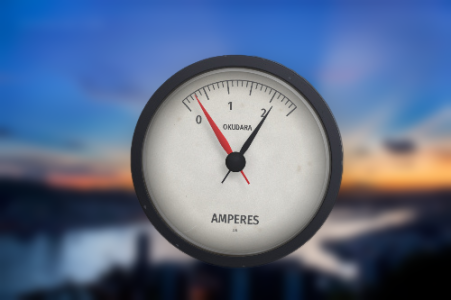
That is 0.3 A
